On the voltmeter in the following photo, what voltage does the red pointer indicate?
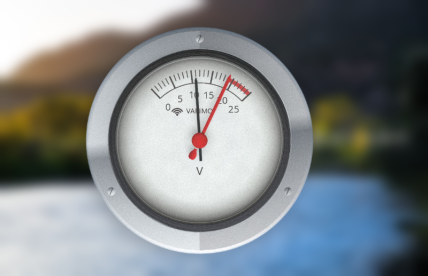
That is 19 V
